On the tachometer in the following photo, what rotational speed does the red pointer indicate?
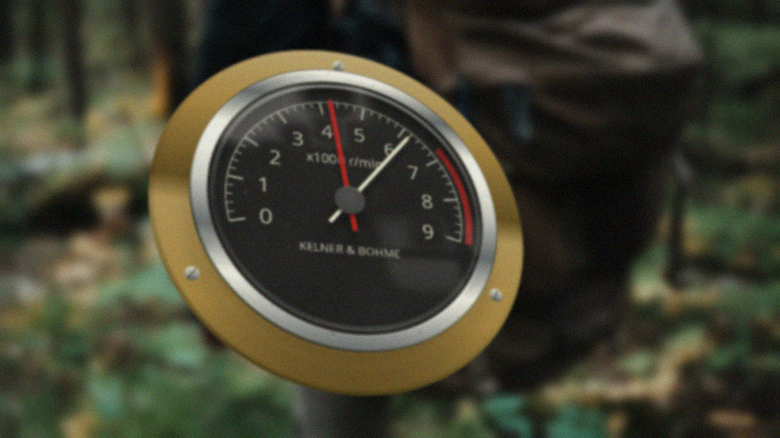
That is 4200 rpm
